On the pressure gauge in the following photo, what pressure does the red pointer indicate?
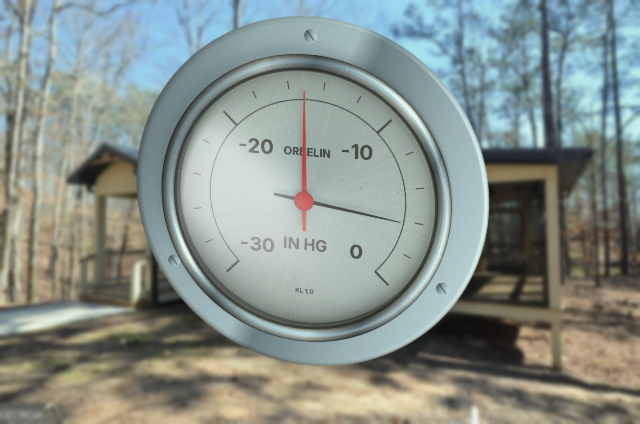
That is -15 inHg
